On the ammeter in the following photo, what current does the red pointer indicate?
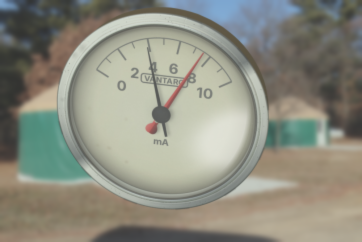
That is 7.5 mA
